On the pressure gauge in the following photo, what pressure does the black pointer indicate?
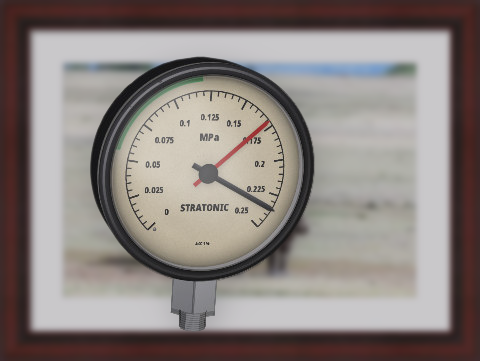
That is 0.235 MPa
